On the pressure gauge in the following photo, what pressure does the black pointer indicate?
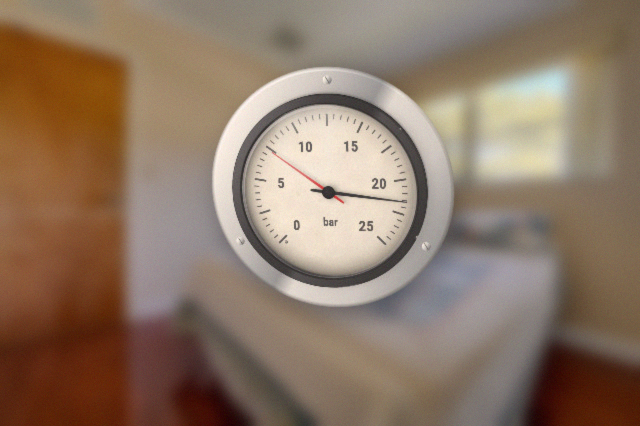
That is 21.5 bar
